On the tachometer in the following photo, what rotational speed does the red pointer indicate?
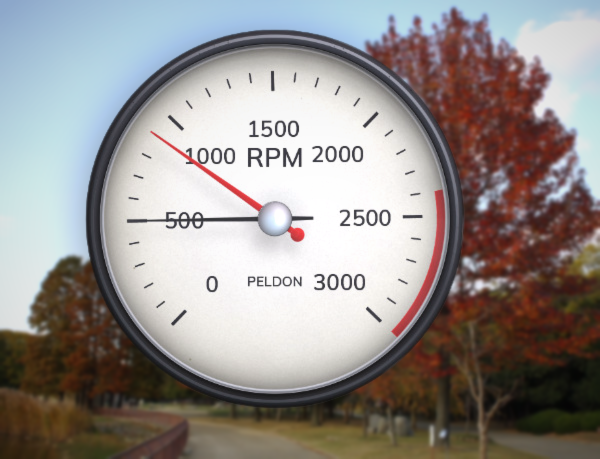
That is 900 rpm
